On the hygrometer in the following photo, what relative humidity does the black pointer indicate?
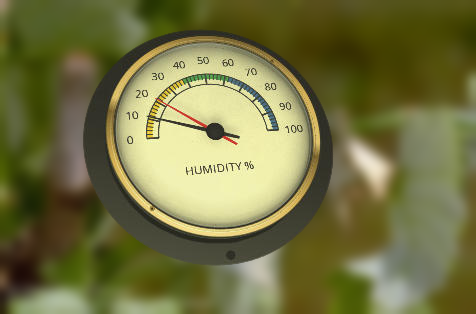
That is 10 %
